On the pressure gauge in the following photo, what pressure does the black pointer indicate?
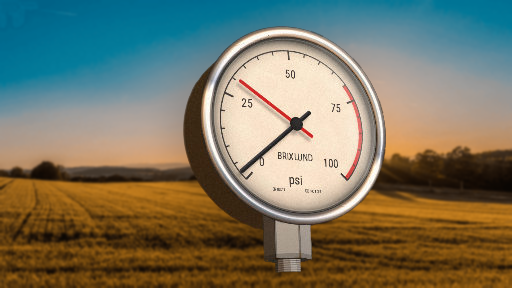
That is 2.5 psi
